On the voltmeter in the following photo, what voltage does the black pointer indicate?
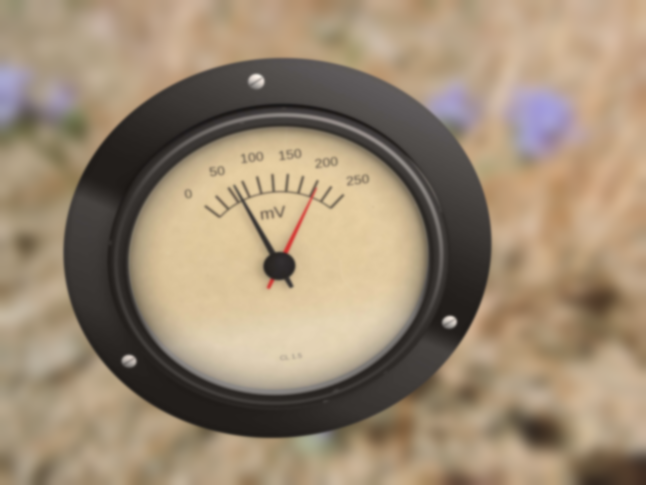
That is 62.5 mV
